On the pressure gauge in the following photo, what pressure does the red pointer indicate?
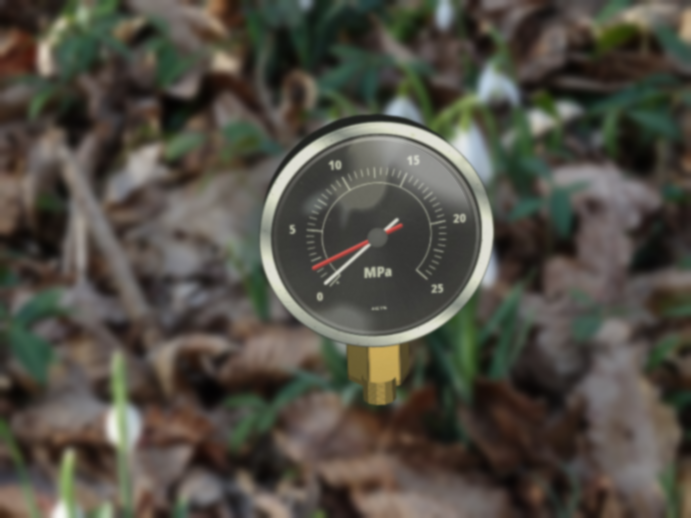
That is 2 MPa
